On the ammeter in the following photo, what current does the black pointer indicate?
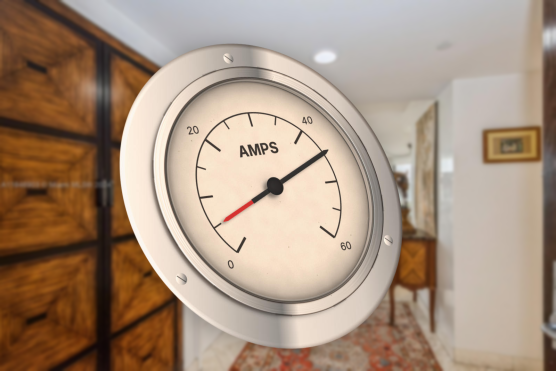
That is 45 A
